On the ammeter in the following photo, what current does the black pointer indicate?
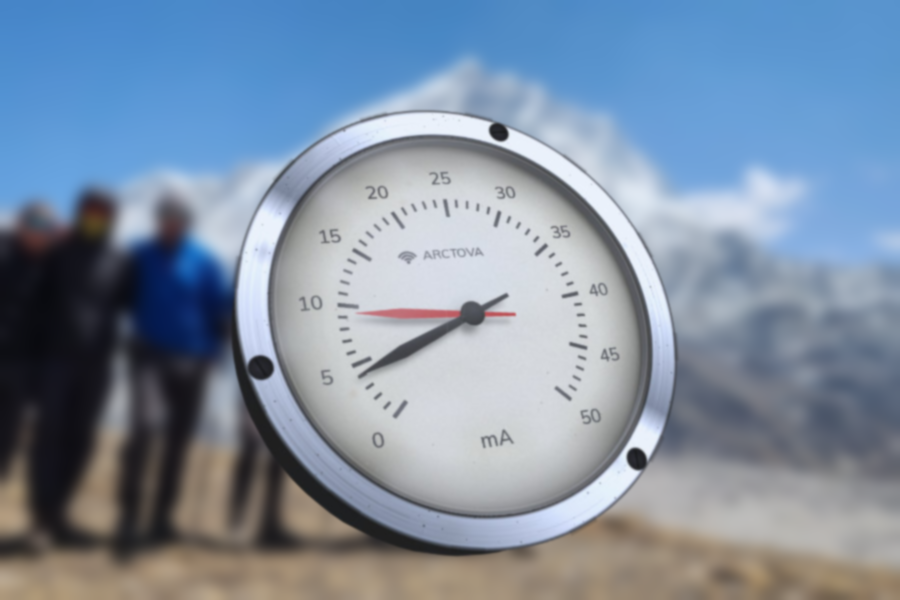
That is 4 mA
